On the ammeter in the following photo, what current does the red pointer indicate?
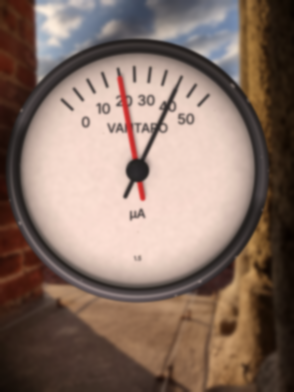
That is 20 µA
